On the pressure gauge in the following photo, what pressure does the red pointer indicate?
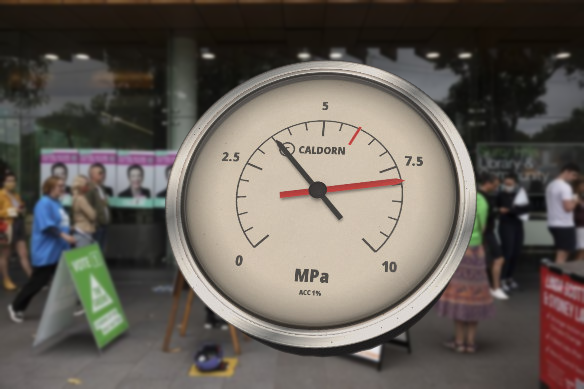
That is 8 MPa
